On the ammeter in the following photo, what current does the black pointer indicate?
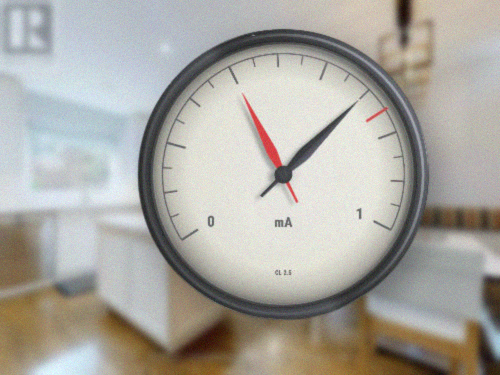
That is 0.7 mA
